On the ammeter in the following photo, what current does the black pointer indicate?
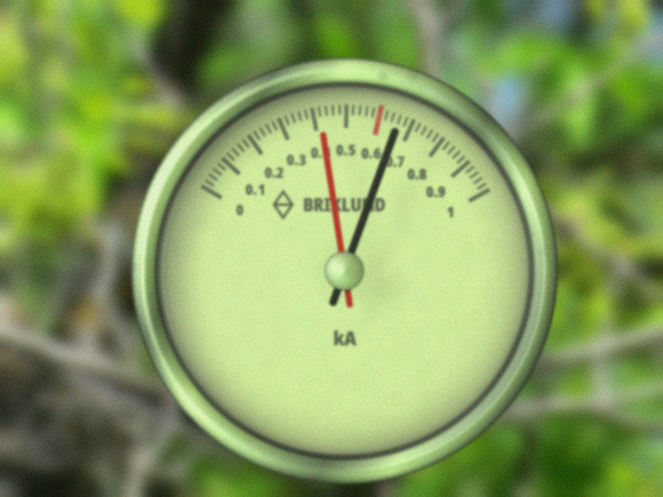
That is 0.66 kA
